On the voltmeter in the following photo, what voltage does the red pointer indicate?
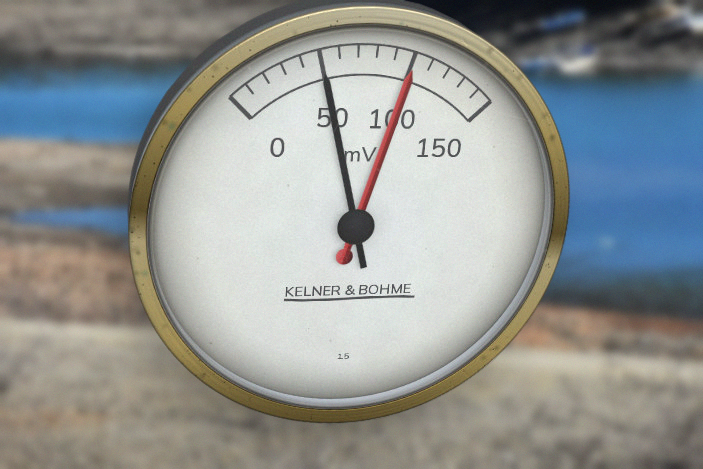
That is 100 mV
